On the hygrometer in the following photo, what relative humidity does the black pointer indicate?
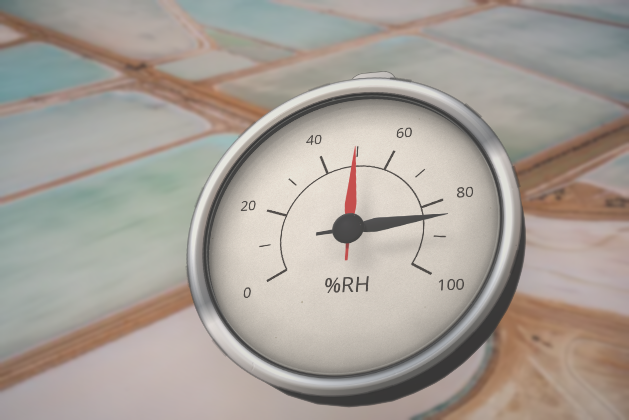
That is 85 %
